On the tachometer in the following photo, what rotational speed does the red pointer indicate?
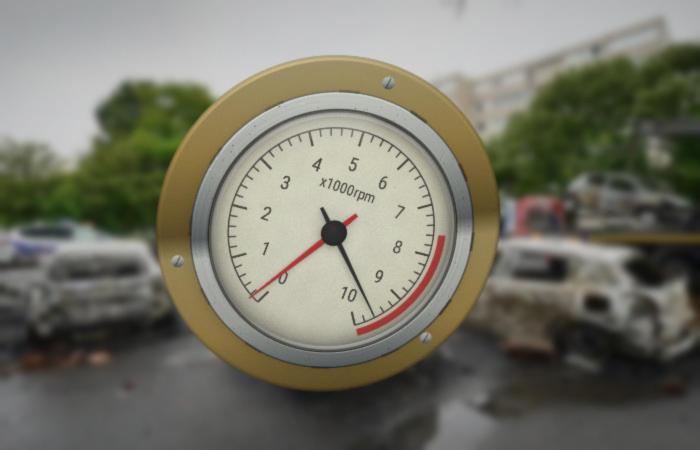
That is 200 rpm
